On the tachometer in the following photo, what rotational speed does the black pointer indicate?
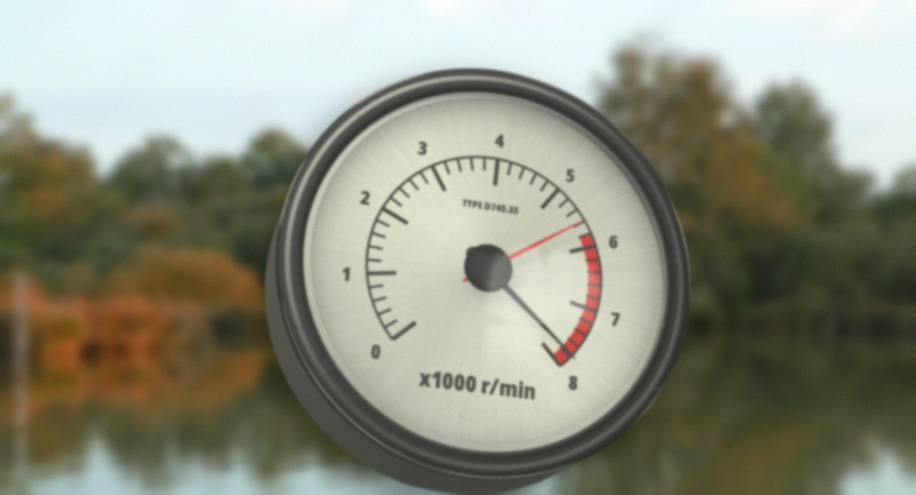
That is 7800 rpm
